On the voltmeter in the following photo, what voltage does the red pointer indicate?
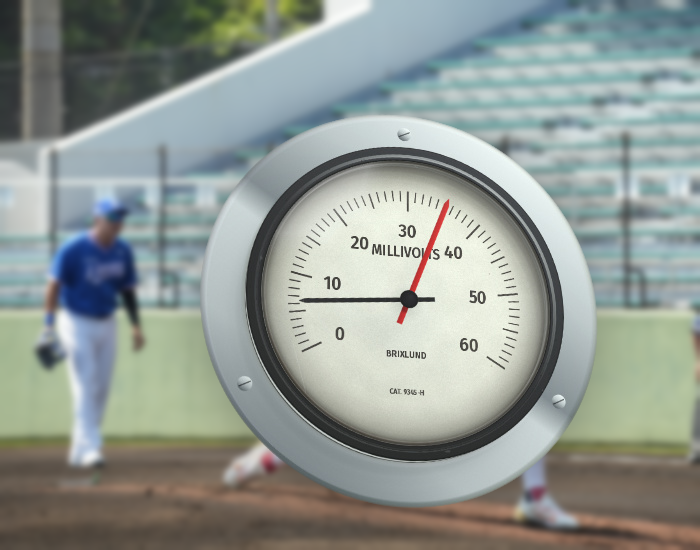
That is 35 mV
